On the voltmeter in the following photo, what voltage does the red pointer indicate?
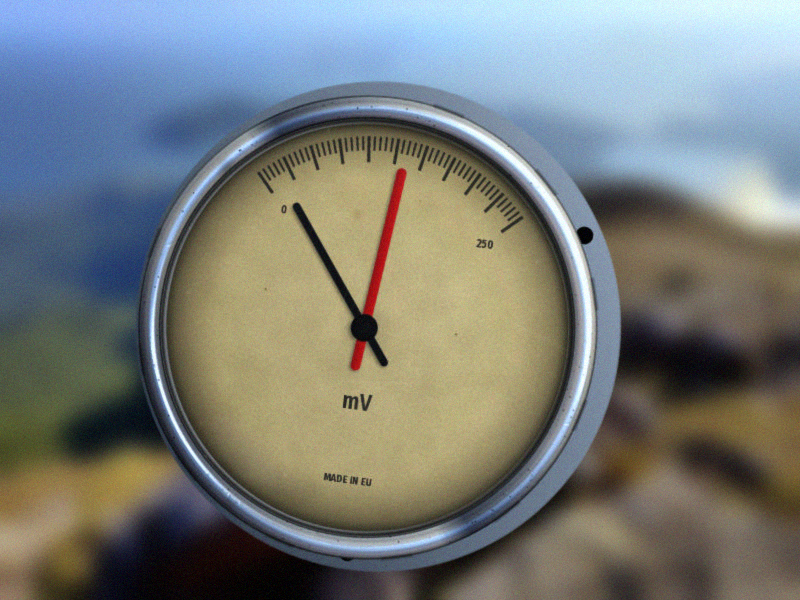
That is 135 mV
